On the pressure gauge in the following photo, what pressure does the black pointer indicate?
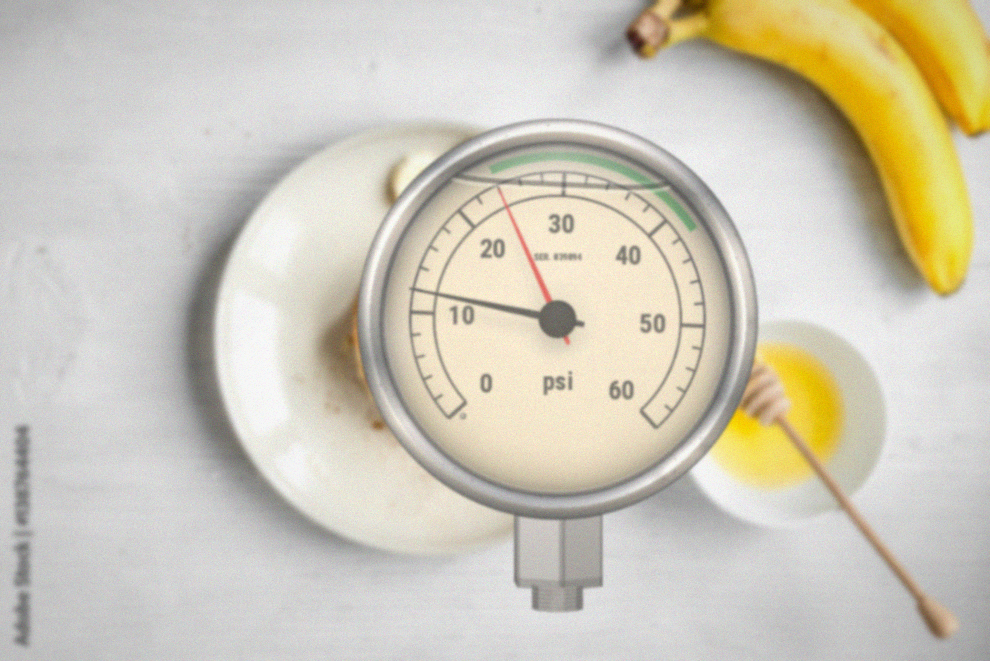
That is 12 psi
